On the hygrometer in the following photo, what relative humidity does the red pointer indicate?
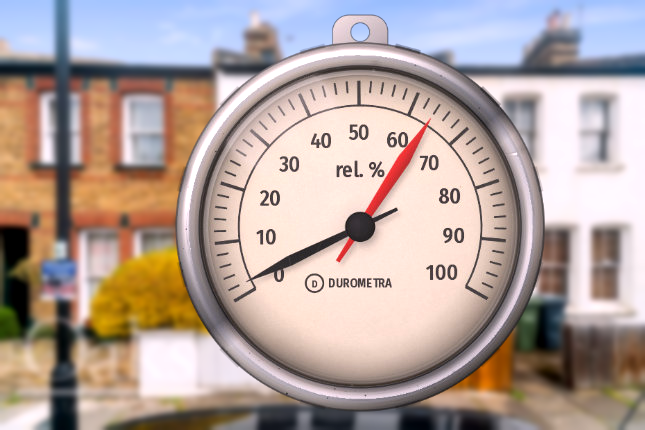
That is 64 %
